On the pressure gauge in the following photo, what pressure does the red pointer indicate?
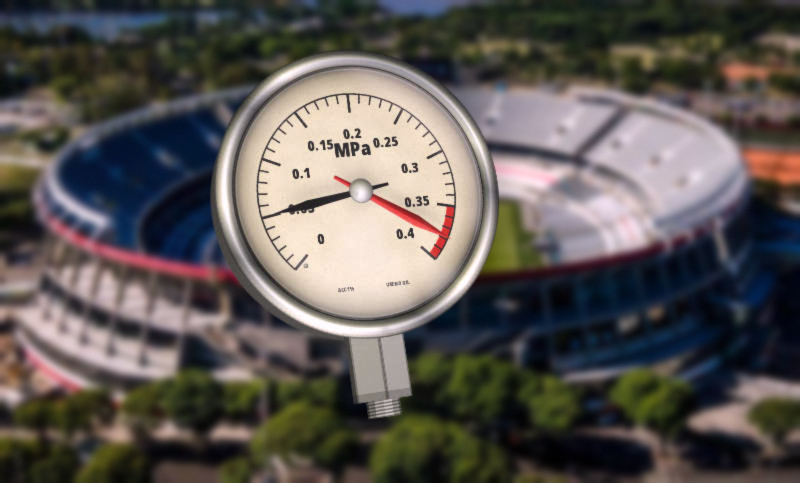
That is 0.38 MPa
